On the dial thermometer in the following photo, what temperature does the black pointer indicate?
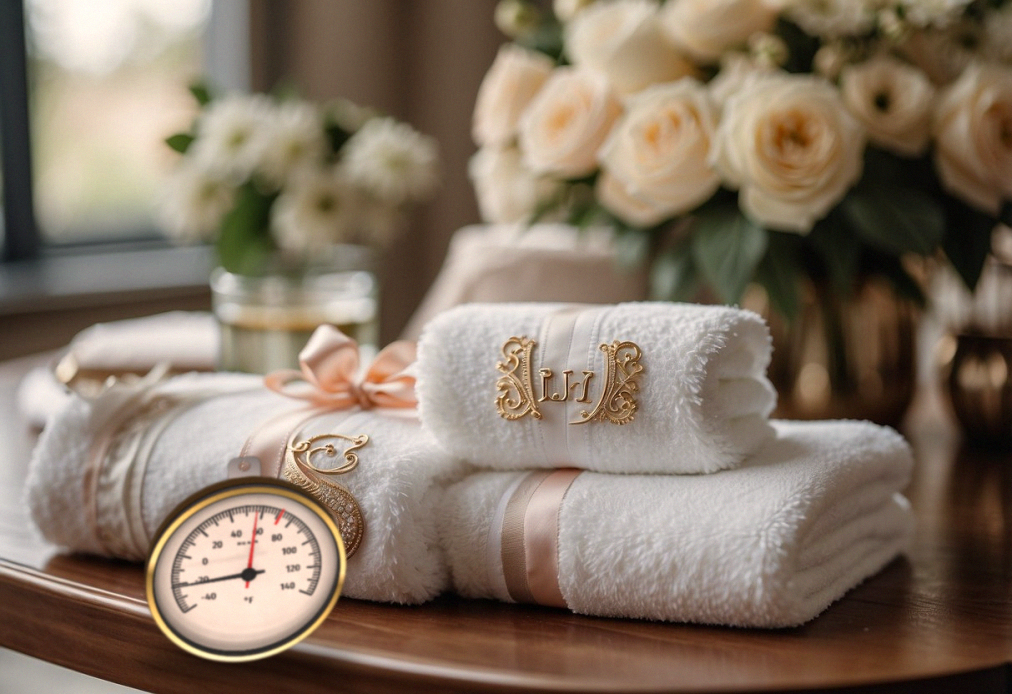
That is -20 °F
